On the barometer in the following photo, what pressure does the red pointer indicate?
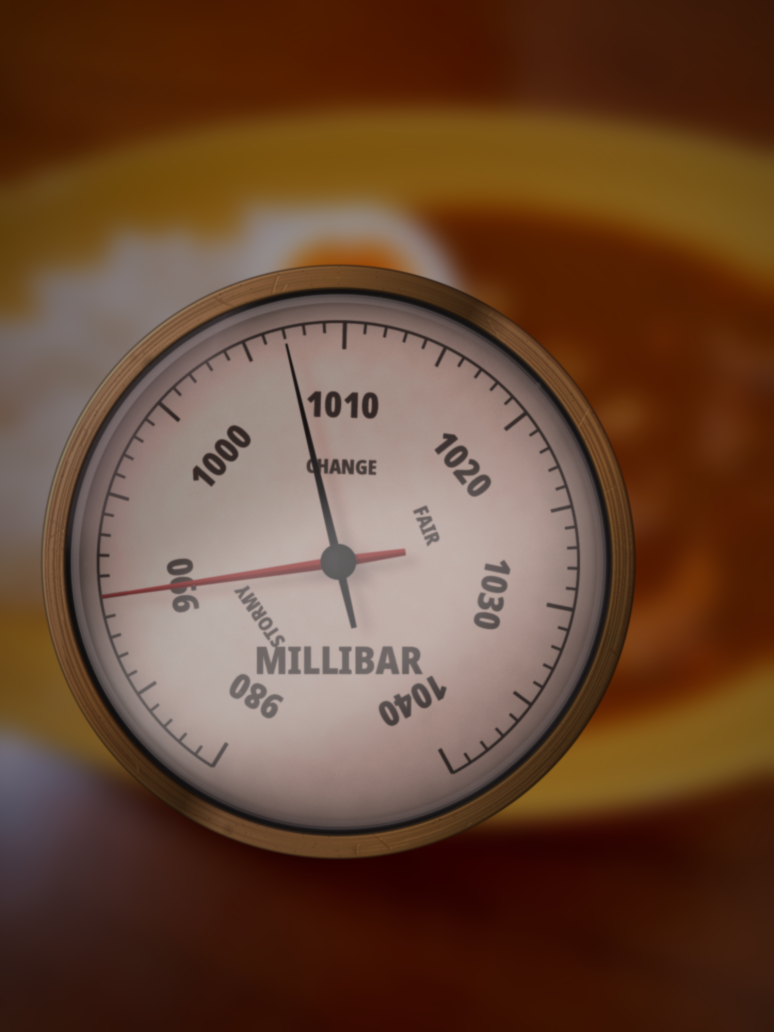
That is 990 mbar
